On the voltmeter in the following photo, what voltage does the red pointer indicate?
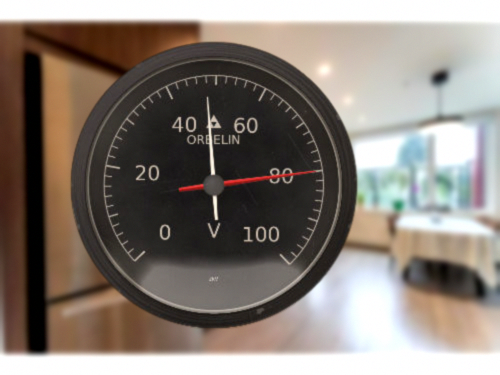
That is 80 V
